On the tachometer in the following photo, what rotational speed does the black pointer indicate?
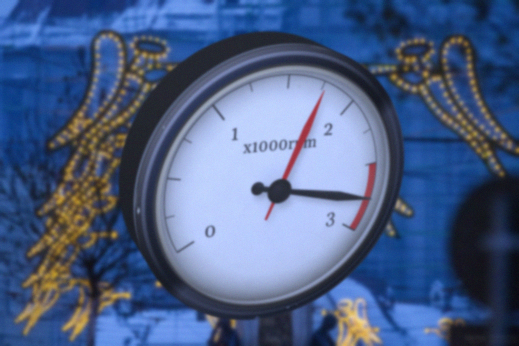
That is 2750 rpm
